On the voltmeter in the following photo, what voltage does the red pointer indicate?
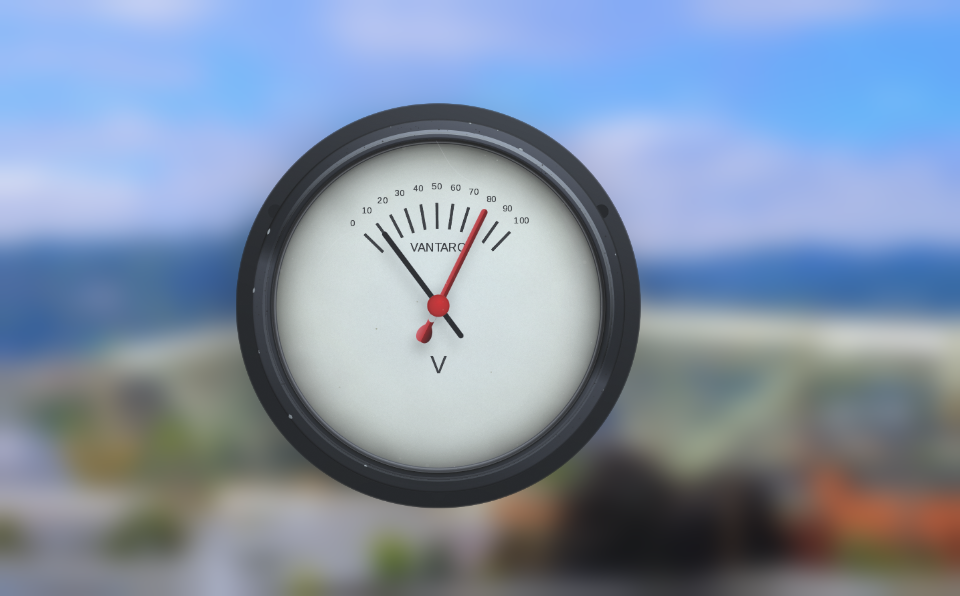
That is 80 V
